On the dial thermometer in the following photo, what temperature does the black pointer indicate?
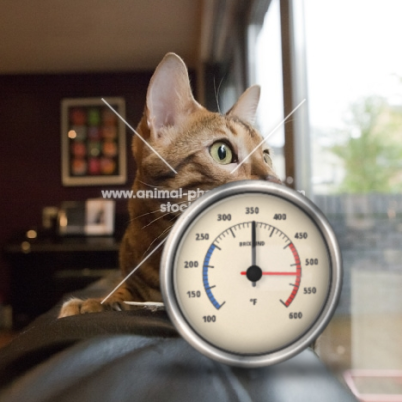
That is 350 °F
